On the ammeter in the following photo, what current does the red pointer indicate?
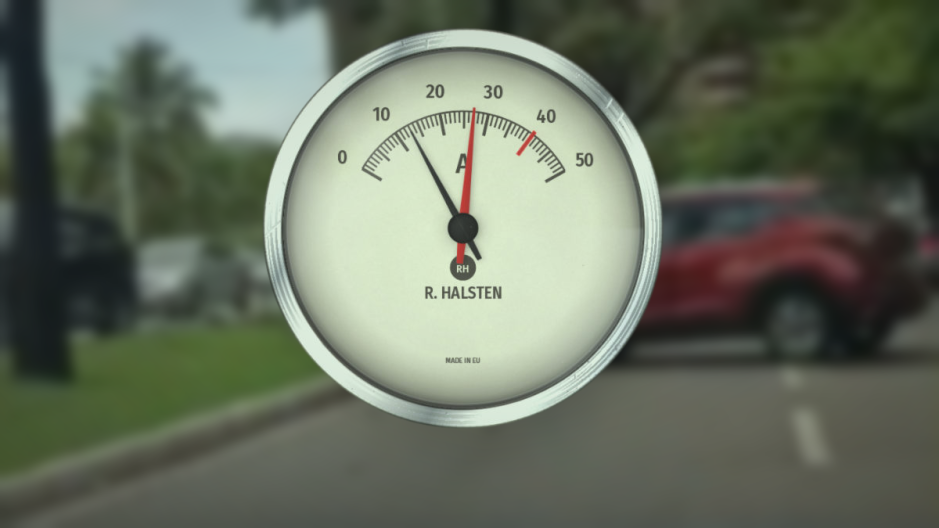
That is 27 A
